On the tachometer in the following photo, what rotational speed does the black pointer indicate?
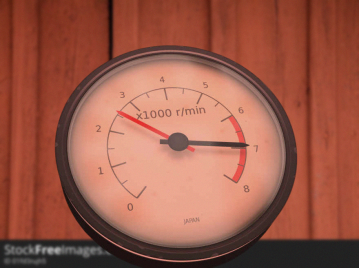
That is 7000 rpm
